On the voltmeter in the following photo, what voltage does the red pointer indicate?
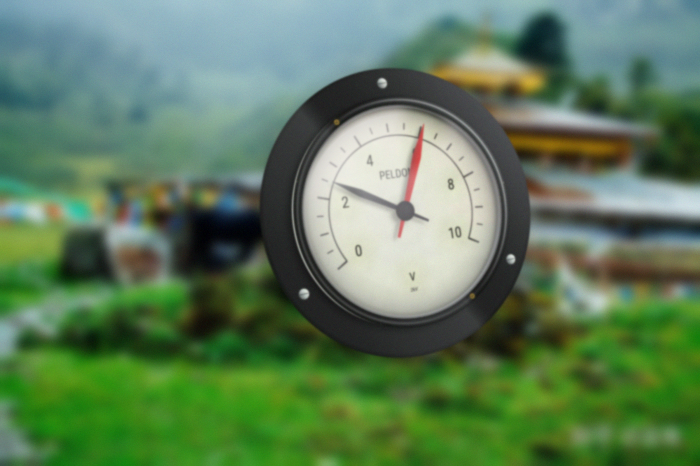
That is 6 V
